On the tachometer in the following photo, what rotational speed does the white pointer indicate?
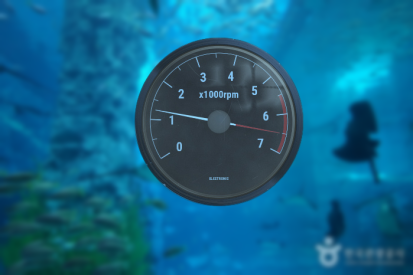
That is 1250 rpm
